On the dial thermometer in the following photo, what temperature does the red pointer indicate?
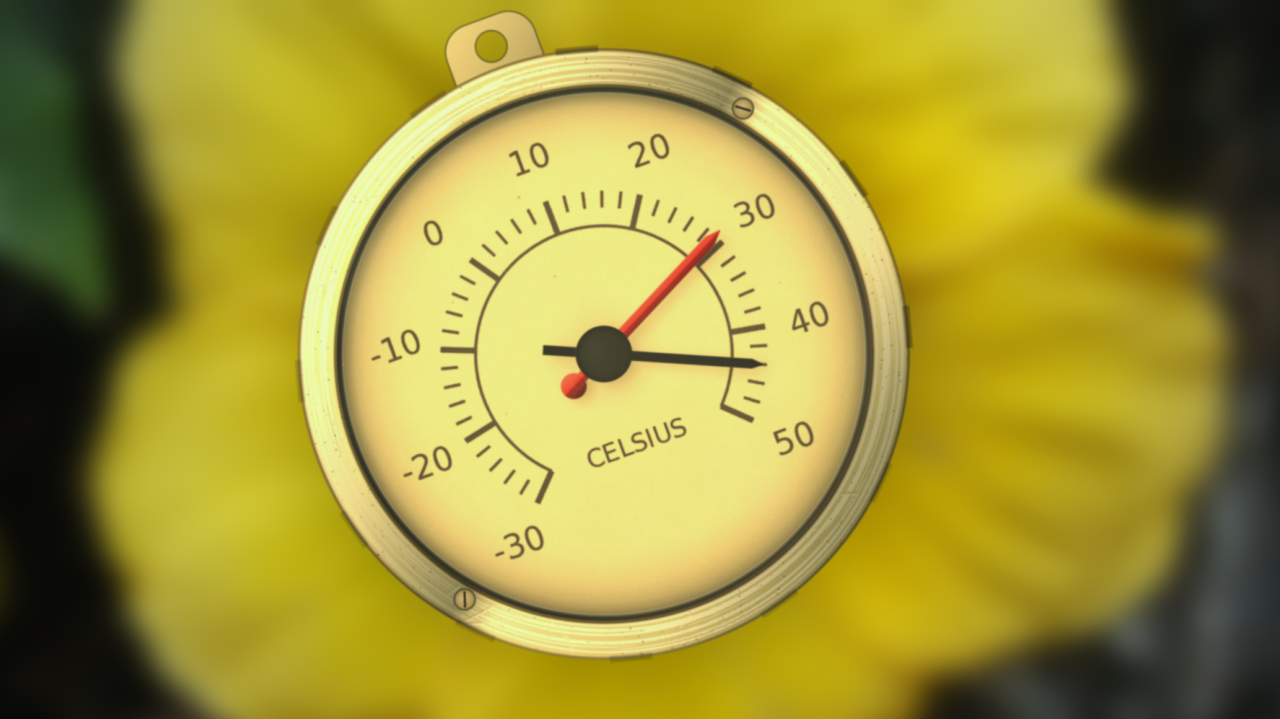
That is 29 °C
